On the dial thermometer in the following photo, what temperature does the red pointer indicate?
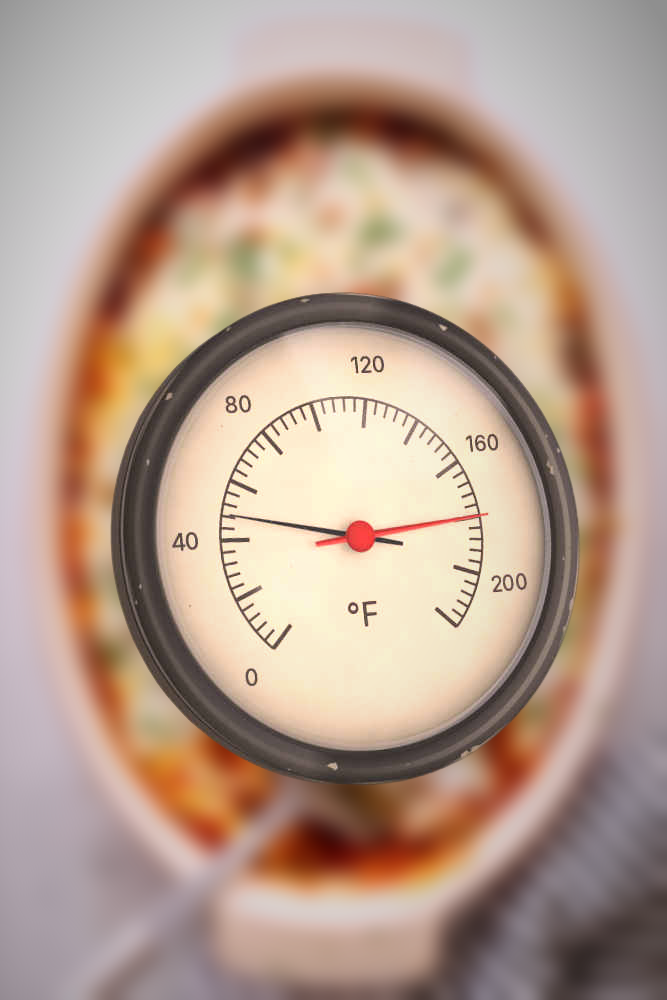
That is 180 °F
